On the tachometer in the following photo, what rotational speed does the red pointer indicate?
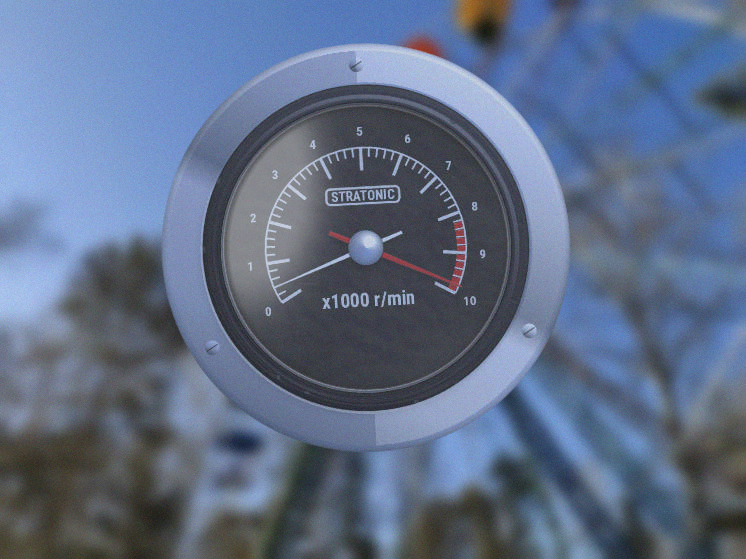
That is 9800 rpm
